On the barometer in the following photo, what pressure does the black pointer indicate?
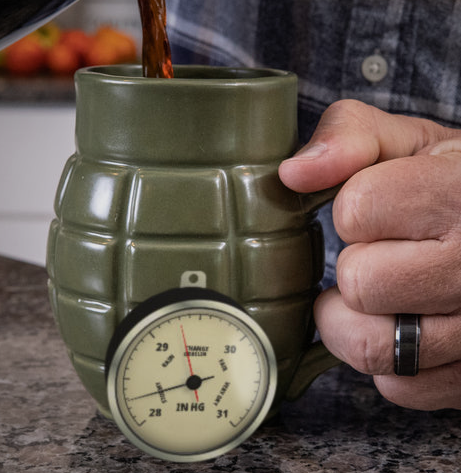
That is 28.3 inHg
